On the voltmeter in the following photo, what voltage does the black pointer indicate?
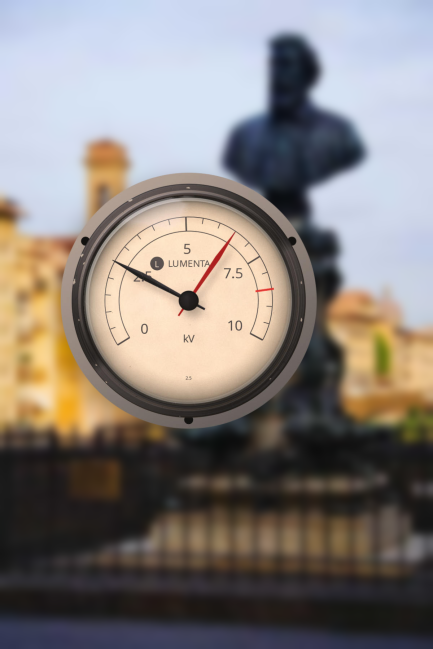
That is 2.5 kV
